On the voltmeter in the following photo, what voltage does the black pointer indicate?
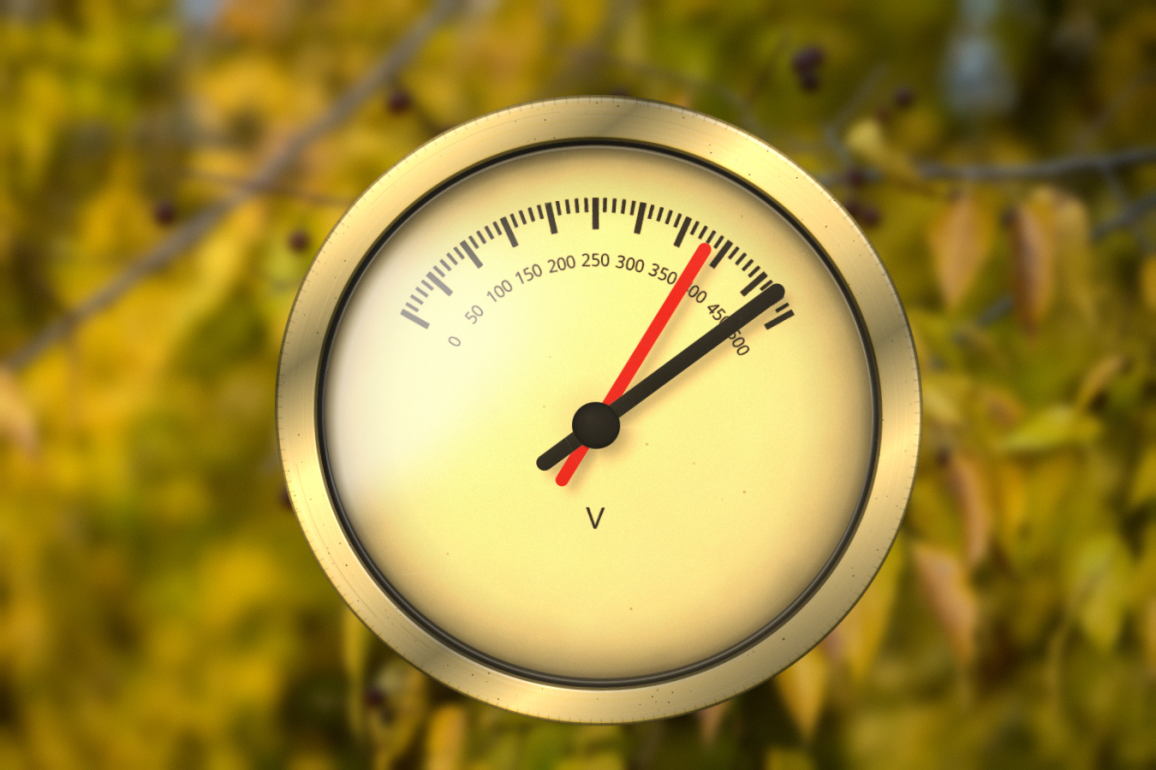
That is 470 V
